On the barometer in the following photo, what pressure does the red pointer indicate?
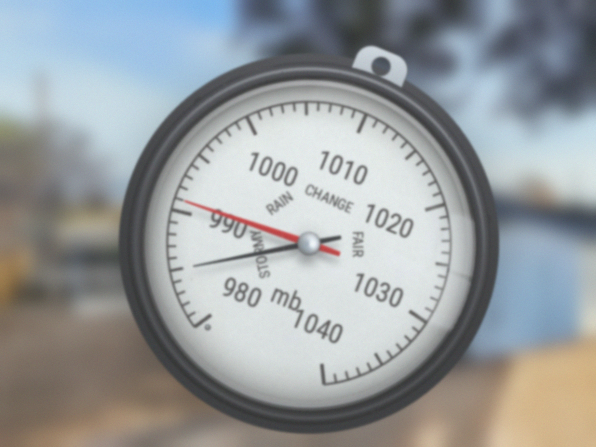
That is 991 mbar
